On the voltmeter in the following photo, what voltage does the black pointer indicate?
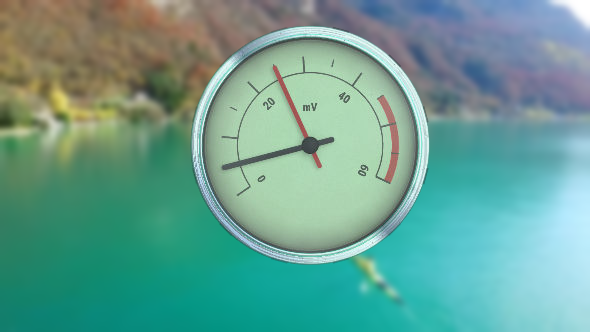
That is 5 mV
